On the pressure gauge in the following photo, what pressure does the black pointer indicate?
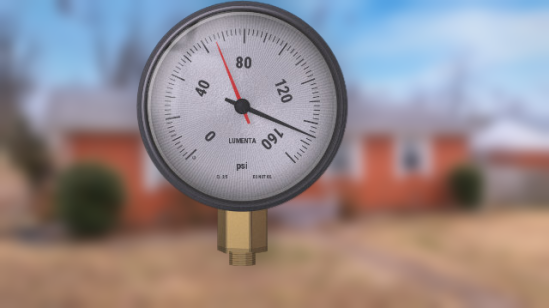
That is 146 psi
